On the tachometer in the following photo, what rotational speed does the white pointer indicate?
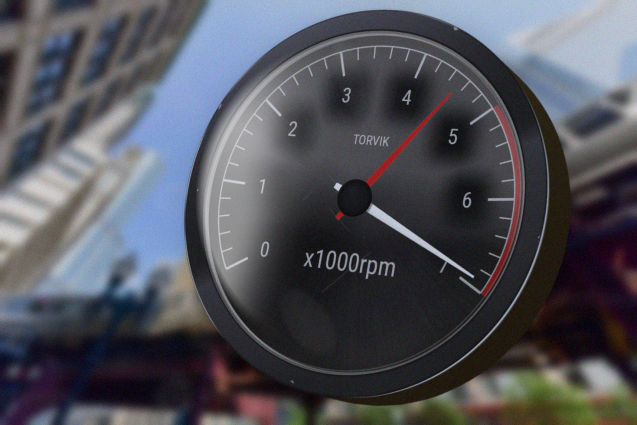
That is 6900 rpm
